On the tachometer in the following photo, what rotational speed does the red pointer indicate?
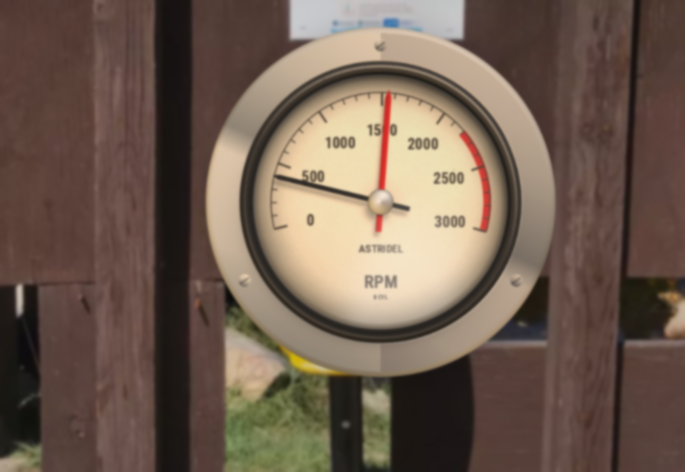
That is 1550 rpm
